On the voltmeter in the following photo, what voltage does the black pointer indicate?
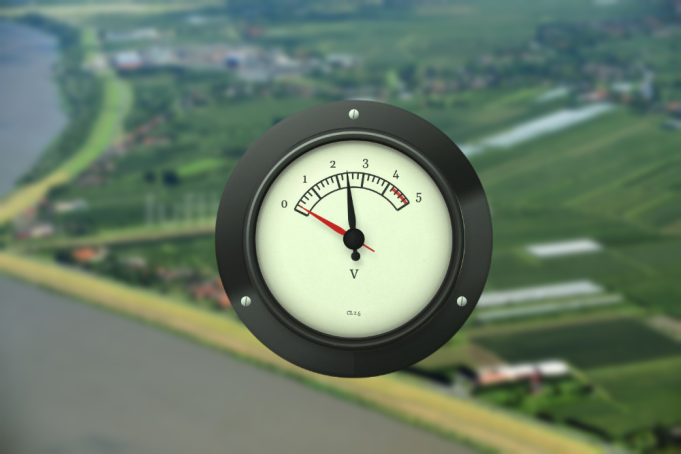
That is 2.4 V
